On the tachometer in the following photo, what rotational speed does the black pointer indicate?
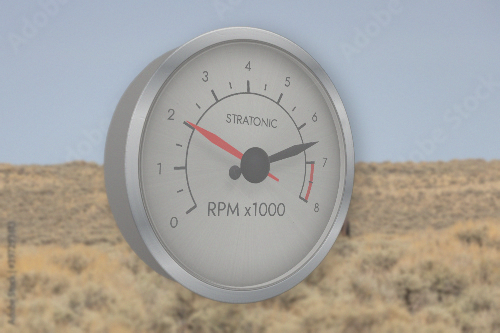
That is 6500 rpm
